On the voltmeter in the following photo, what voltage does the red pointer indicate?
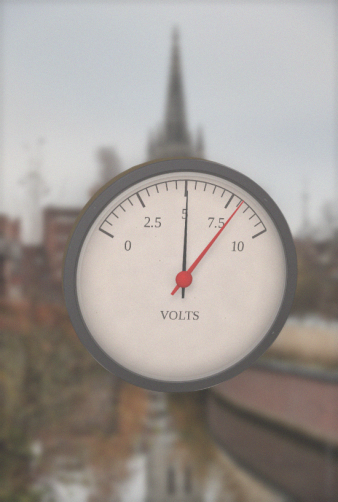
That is 8 V
